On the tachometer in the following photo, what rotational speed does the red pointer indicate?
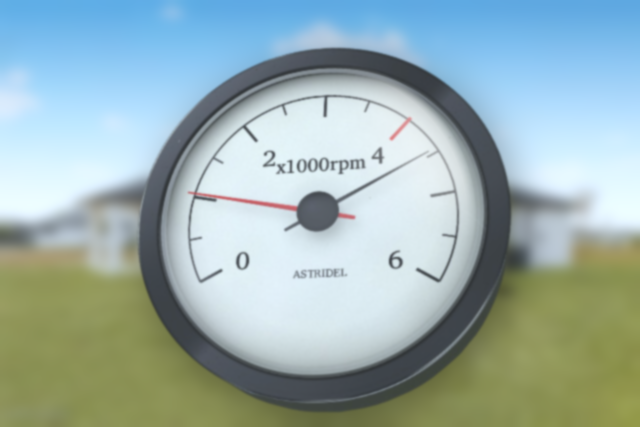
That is 1000 rpm
